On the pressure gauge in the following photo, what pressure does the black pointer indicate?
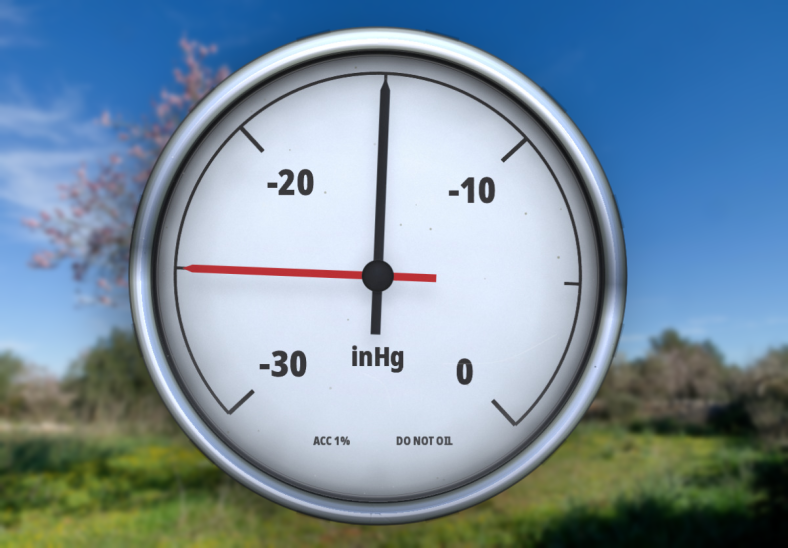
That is -15 inHg
